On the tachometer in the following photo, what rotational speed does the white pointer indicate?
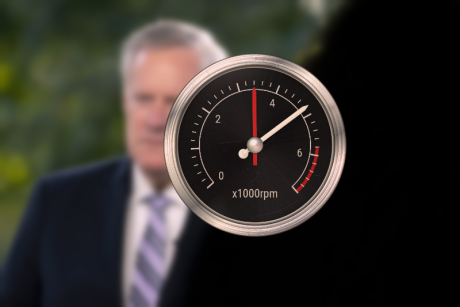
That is 4800 rpm
